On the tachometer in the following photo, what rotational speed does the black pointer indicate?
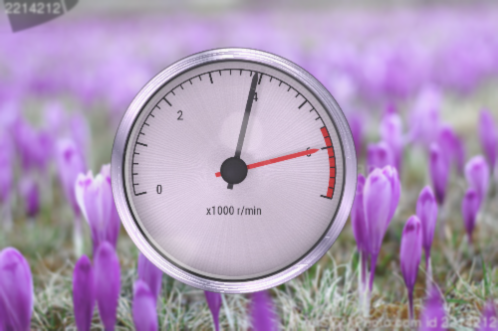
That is 3900 rpm
